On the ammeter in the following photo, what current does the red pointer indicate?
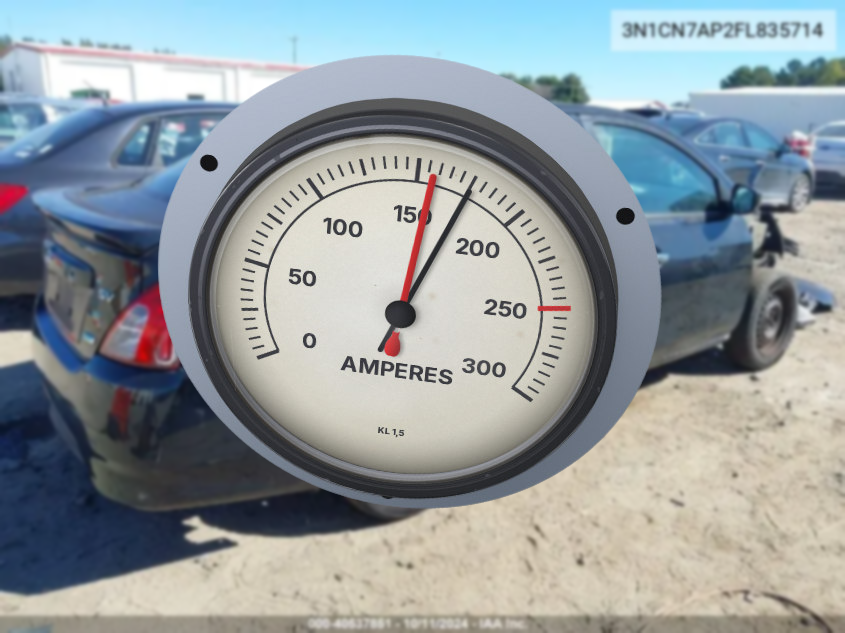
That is 157.5 A
